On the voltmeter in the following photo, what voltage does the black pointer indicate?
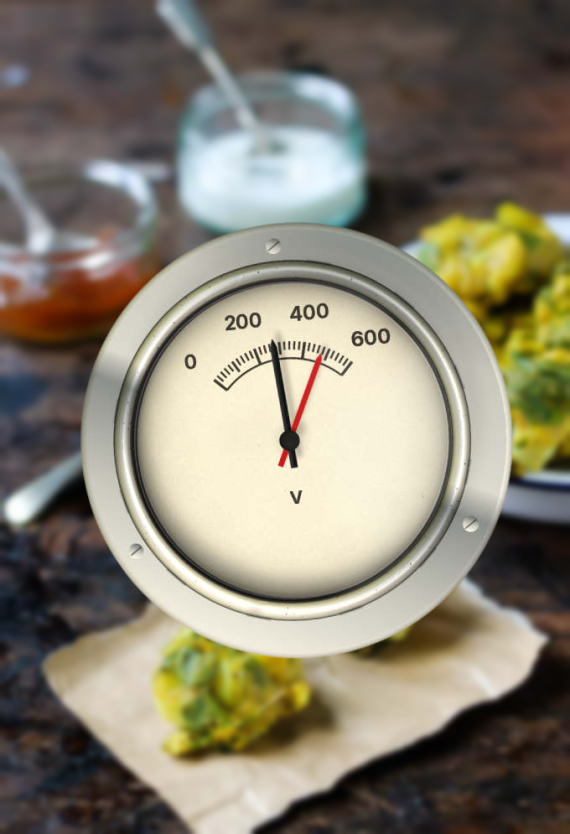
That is 280 V
